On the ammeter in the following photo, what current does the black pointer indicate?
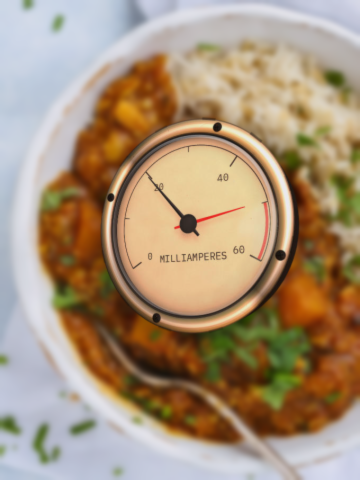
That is 20 mA
